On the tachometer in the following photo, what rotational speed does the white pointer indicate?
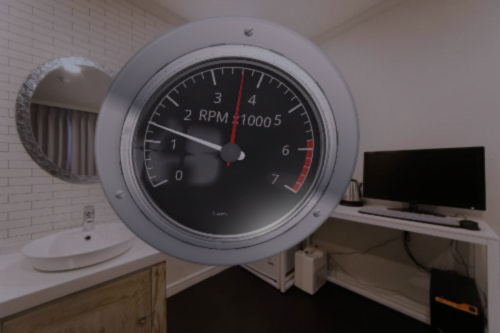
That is 1400 rpm
